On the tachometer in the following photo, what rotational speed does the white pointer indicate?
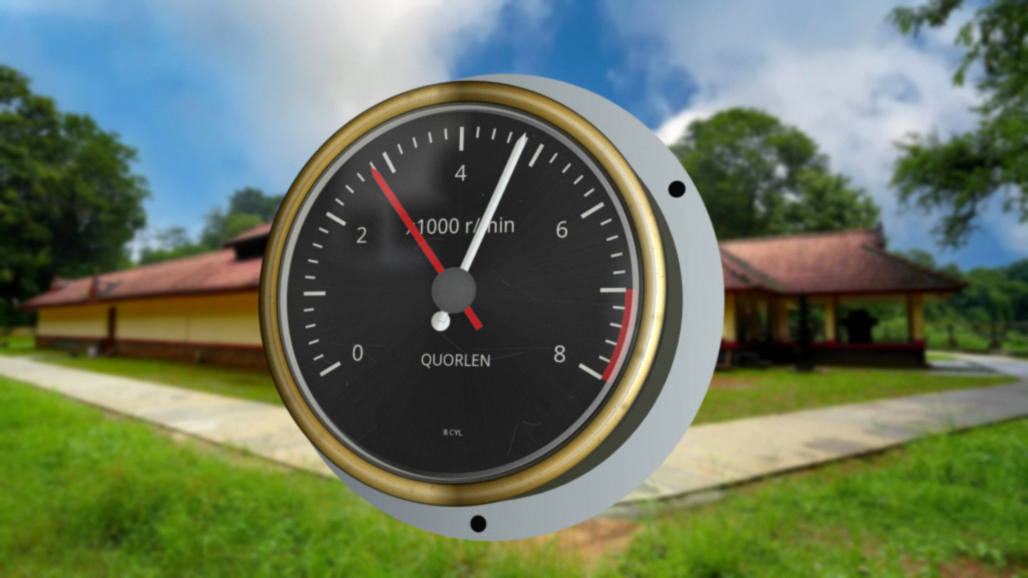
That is 4800 rpm
